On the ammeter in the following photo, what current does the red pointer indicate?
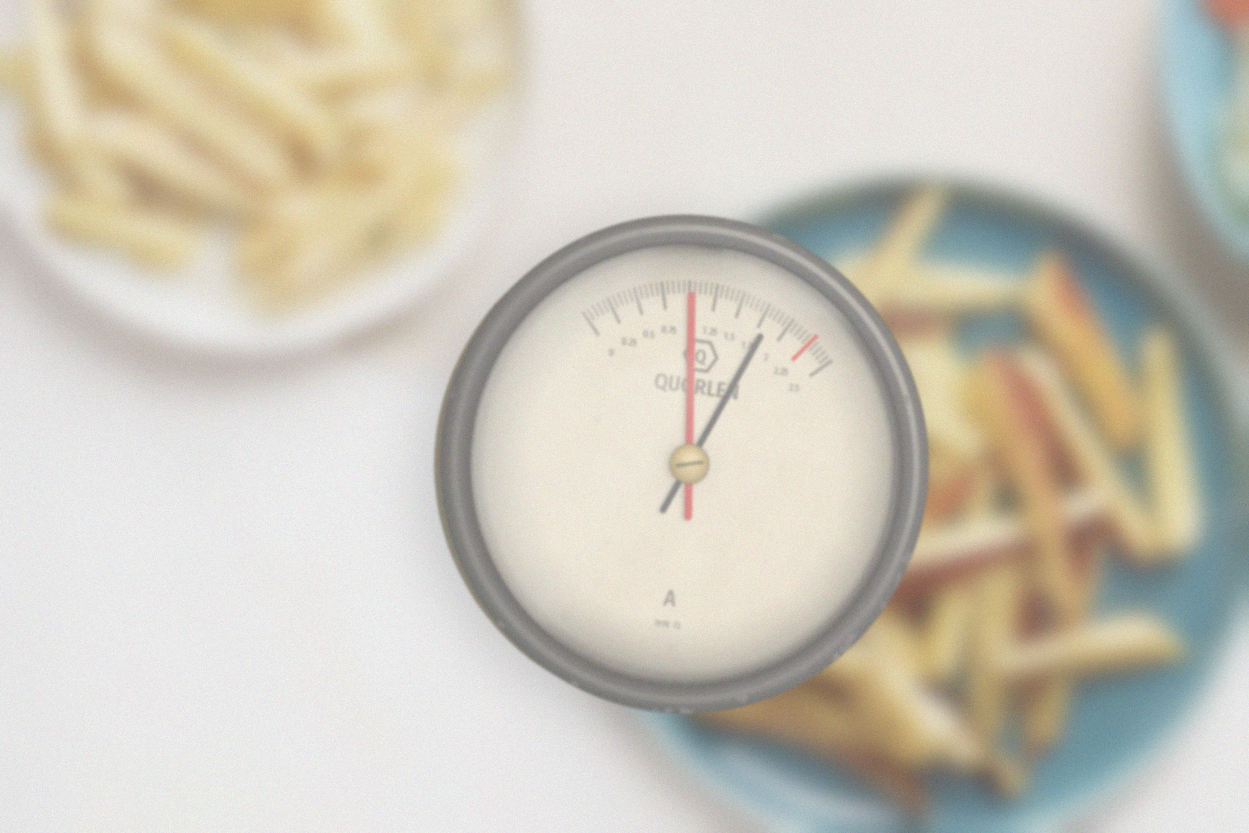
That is 1 A
